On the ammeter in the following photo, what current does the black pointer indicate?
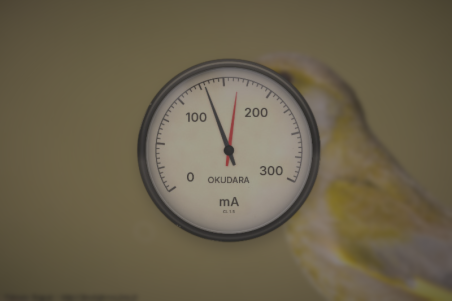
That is 130 mA
